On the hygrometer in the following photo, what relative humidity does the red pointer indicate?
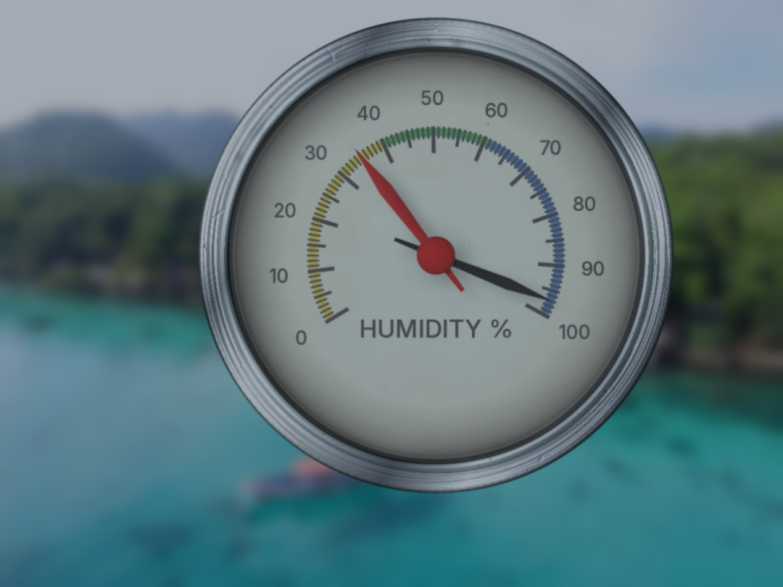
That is 35 %
